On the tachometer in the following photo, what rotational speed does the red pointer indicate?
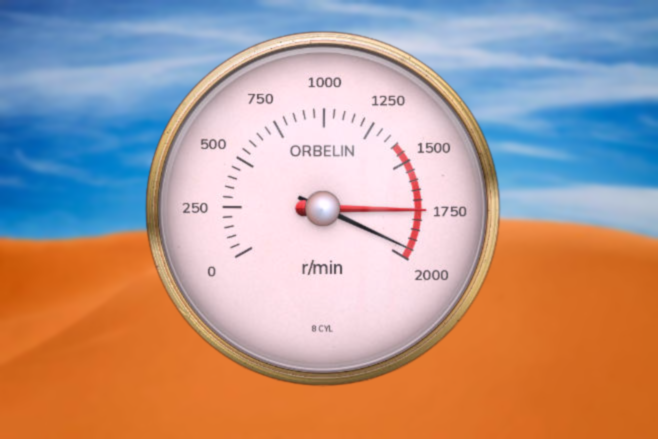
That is 1750 rpm
